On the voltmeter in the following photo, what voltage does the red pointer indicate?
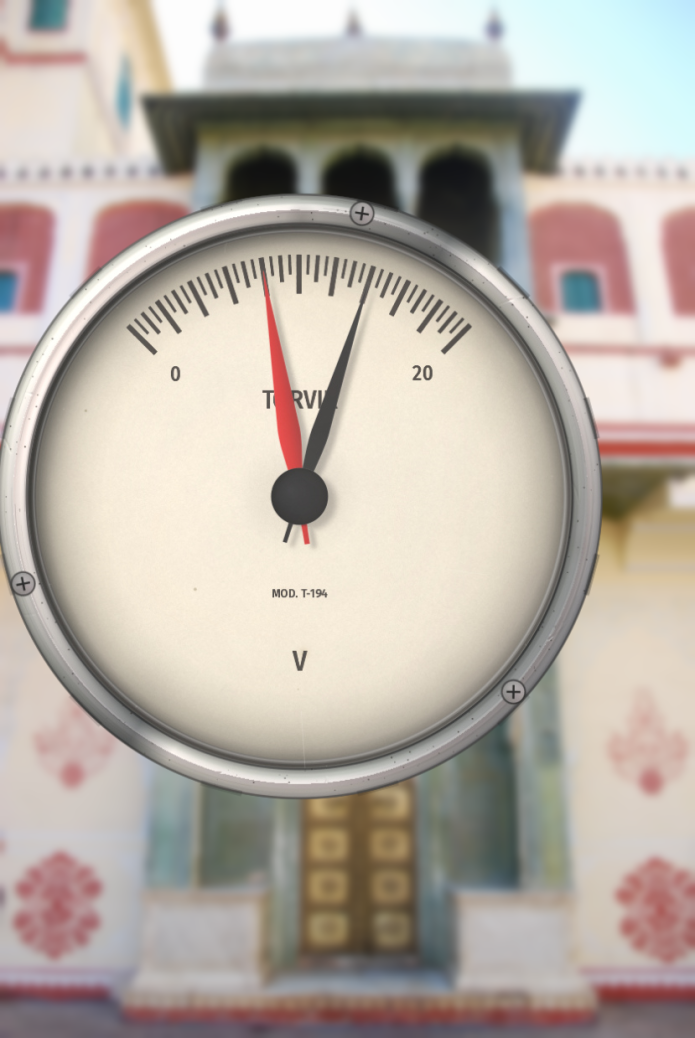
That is 8 V
